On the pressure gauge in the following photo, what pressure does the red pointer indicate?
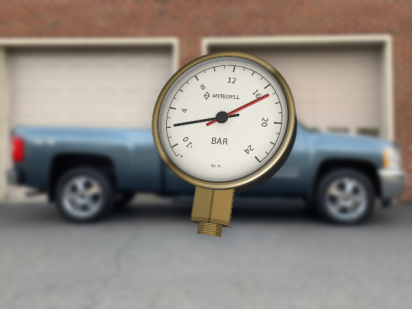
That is 17 bar
